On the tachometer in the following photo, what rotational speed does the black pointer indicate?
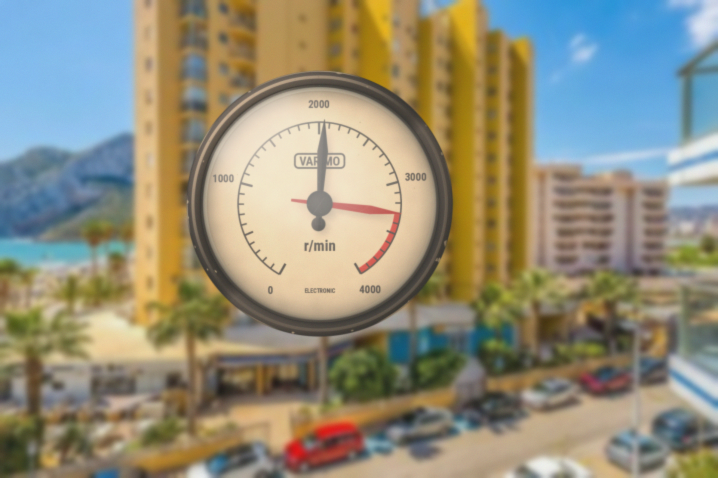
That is 2050 rpm
